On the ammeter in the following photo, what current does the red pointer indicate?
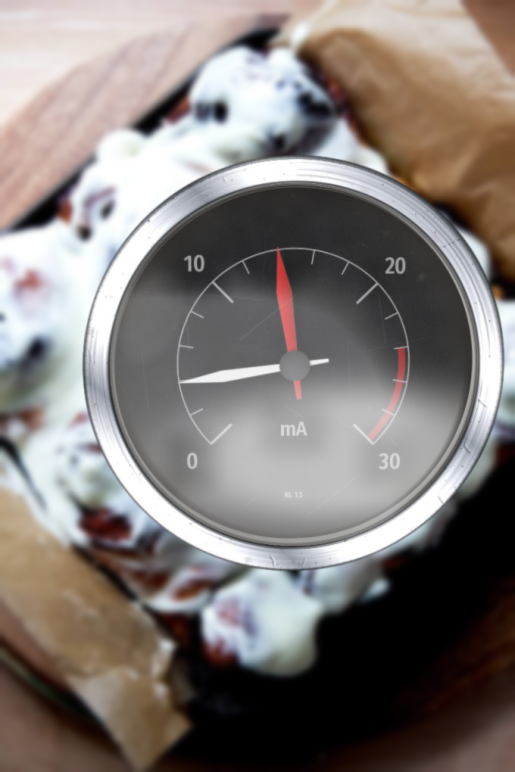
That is 14 mA
